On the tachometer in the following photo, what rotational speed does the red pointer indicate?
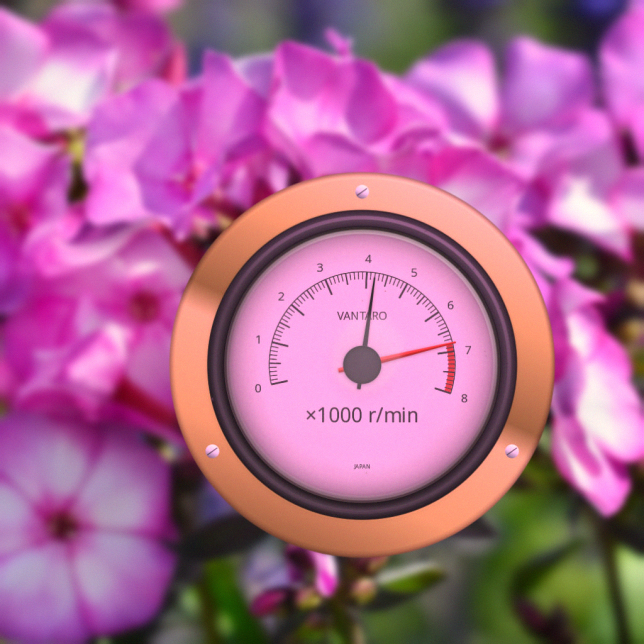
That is 6800 rpm
